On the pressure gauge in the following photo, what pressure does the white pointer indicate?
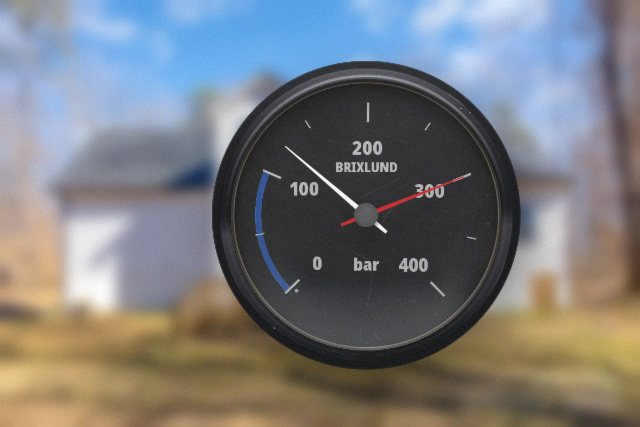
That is 125 bar
